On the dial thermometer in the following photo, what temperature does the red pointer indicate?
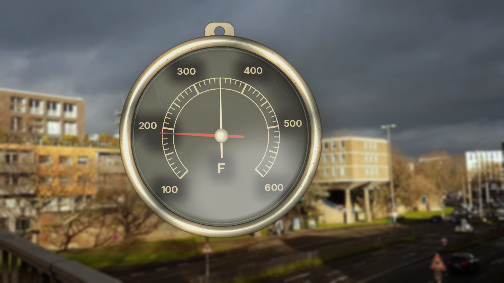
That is 190 °F
